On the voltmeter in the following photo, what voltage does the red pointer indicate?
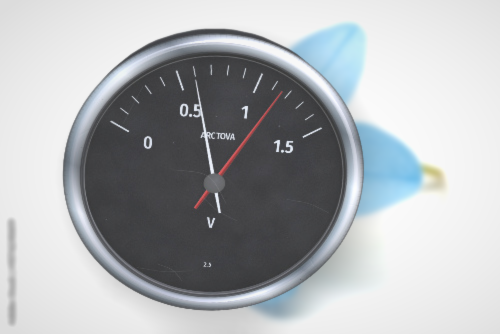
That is 1.15 V
